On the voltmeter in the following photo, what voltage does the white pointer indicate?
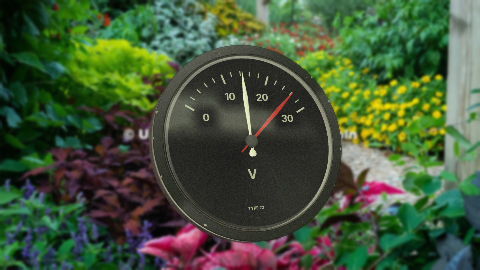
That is 14 V
